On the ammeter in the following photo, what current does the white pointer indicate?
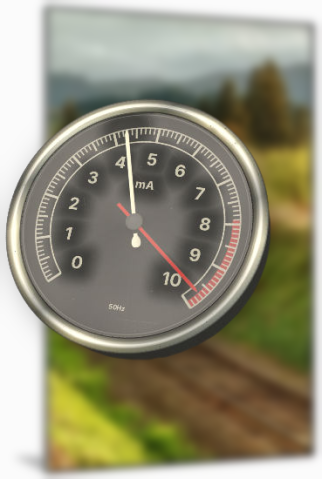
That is 4.3 mA
